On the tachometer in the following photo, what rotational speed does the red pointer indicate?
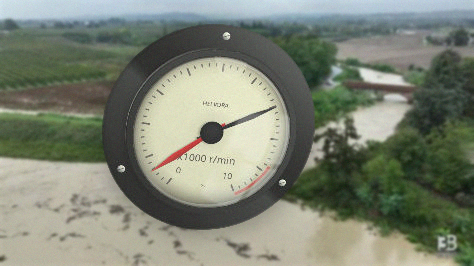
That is 600 rpm
